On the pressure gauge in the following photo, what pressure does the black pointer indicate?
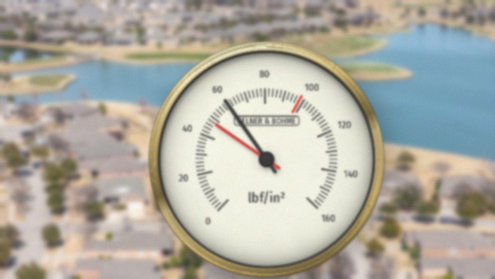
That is 60 psi
